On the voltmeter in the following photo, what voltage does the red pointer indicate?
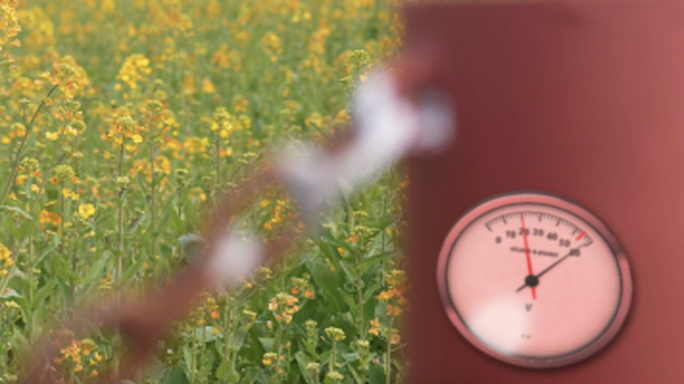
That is 20 V
